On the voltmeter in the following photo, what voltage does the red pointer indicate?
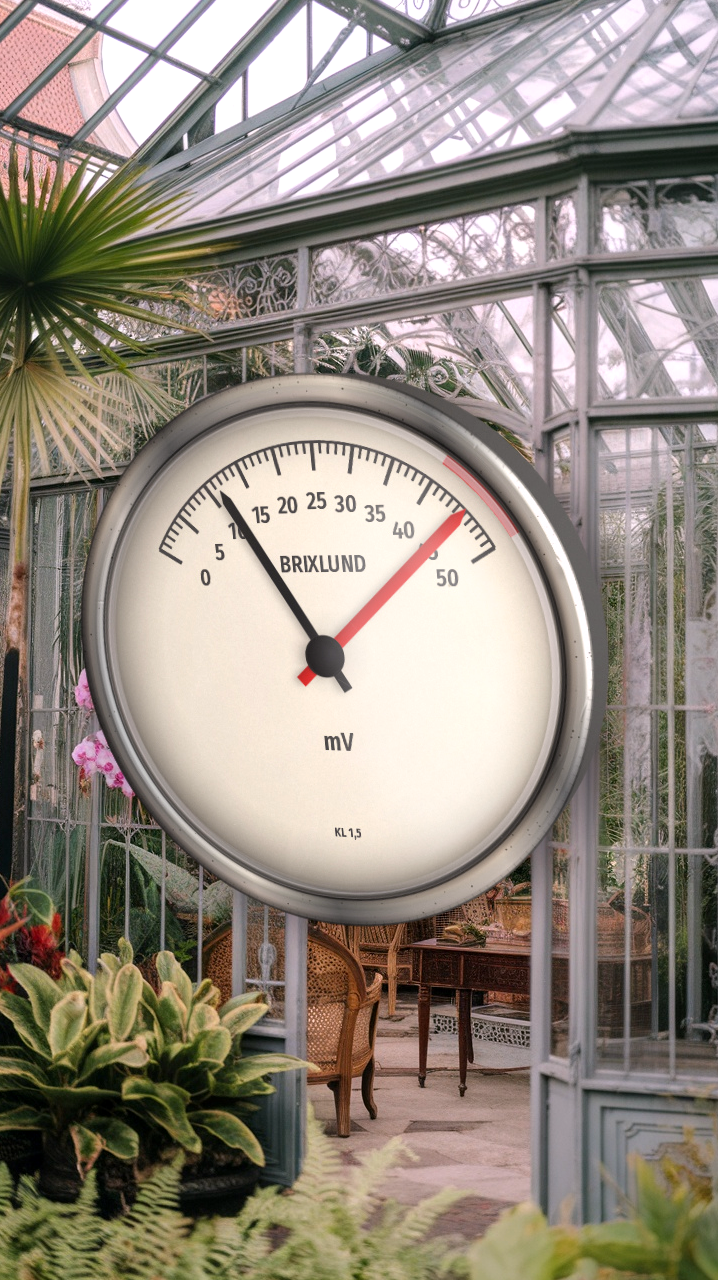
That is 45 mV
